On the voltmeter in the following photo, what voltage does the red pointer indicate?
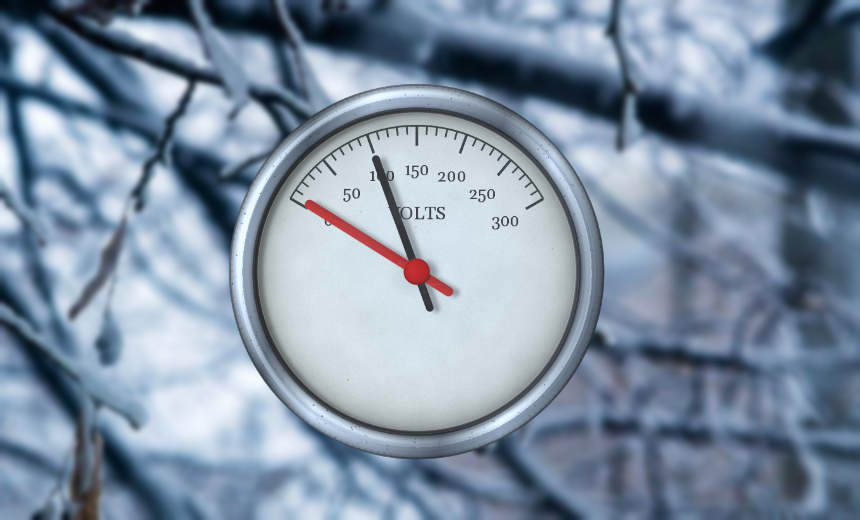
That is 5 V
